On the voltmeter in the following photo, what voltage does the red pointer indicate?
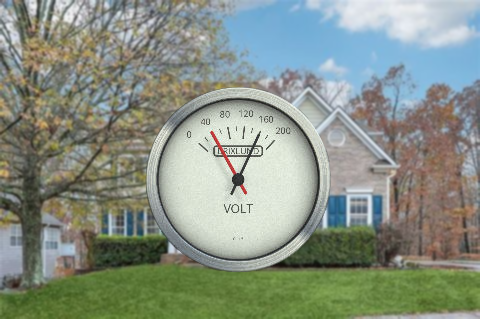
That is 40 V
